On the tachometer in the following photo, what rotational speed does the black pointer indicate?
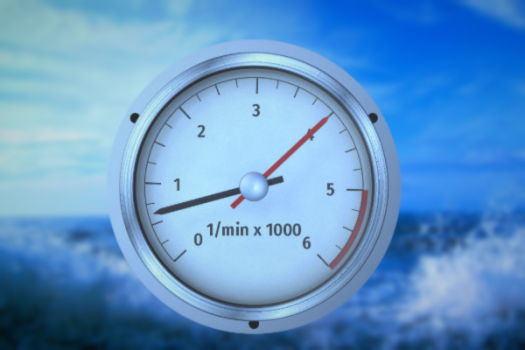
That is 625 rpm
